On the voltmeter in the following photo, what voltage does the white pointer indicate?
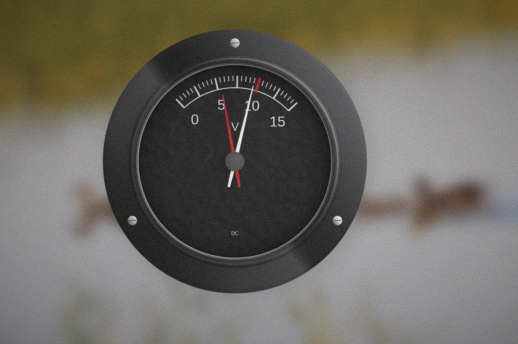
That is 9.5 V
